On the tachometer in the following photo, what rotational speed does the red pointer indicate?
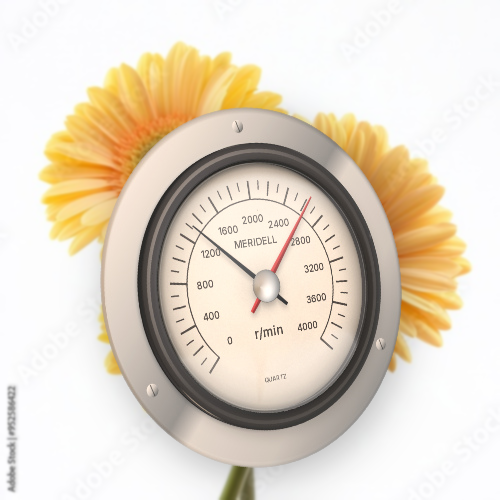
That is 2600 rpm
